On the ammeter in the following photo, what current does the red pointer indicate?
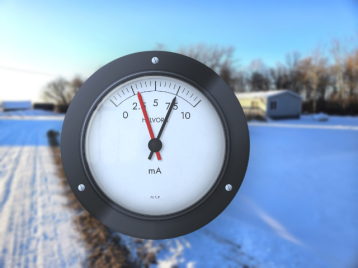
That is 3 mA
